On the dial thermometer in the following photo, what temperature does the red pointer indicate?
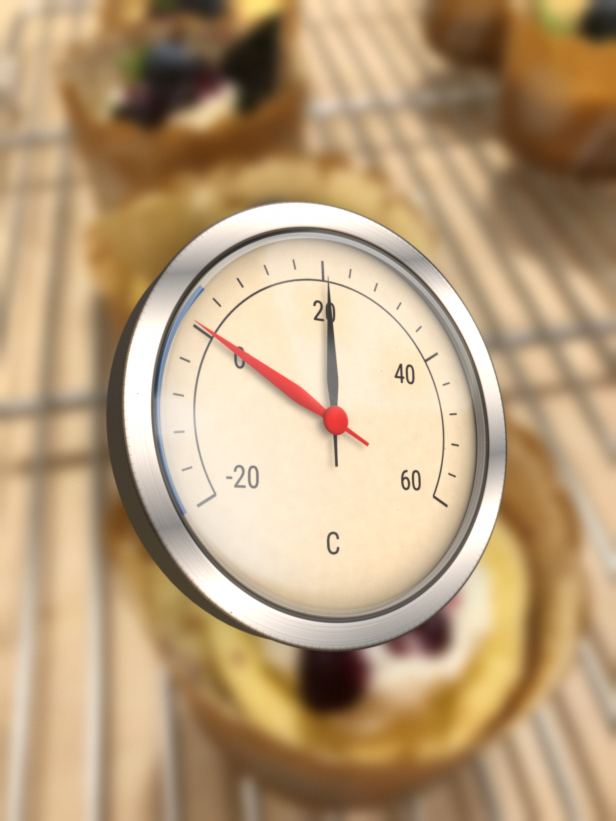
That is 0 °C
